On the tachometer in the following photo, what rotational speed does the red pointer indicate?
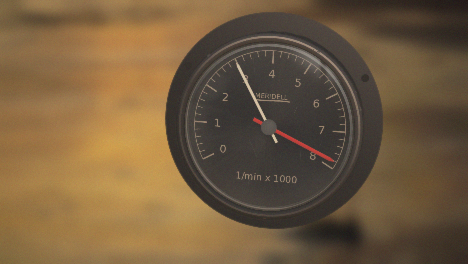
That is 7800 rpm
